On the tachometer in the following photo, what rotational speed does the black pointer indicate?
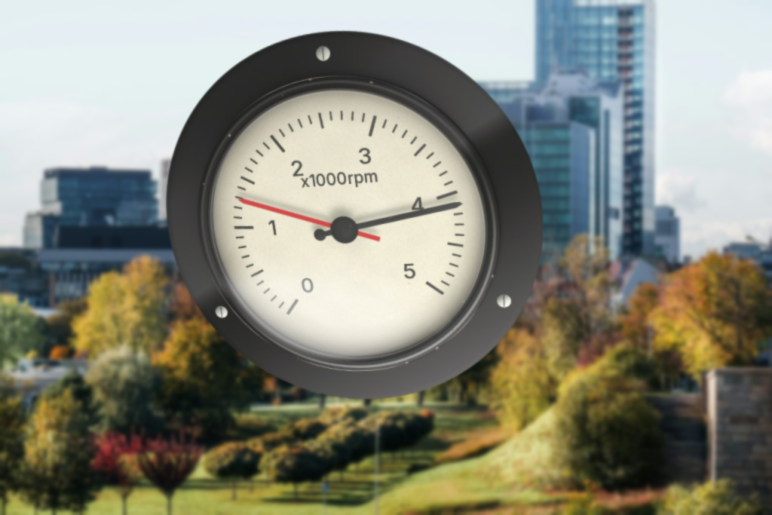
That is 4100 rpm
